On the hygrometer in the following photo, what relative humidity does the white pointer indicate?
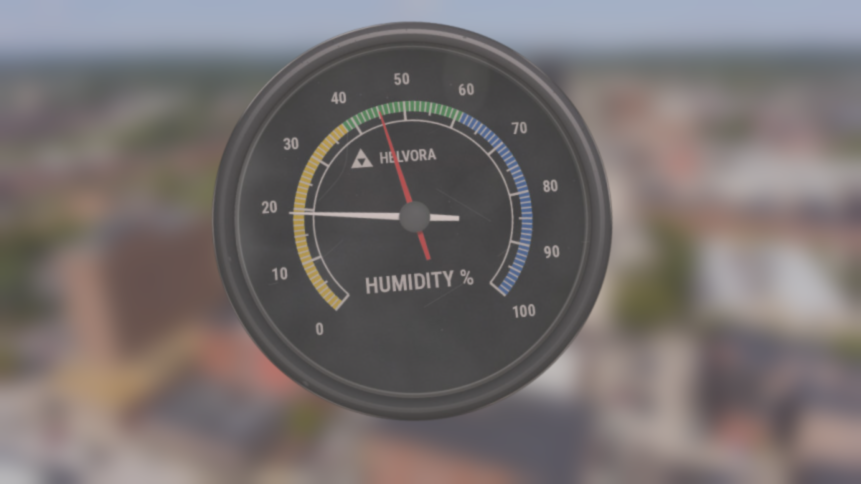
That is 19 %
